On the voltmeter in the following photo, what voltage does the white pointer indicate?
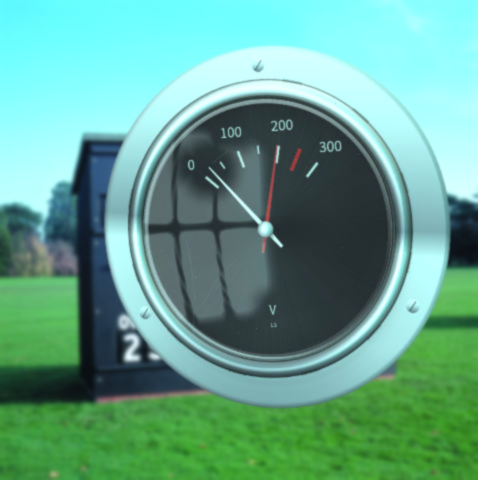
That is 25 V
